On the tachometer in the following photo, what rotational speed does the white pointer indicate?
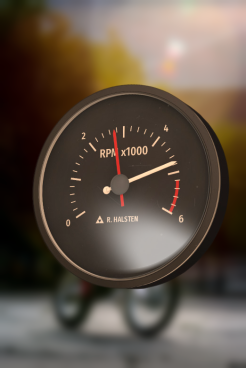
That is 4800 rpm
